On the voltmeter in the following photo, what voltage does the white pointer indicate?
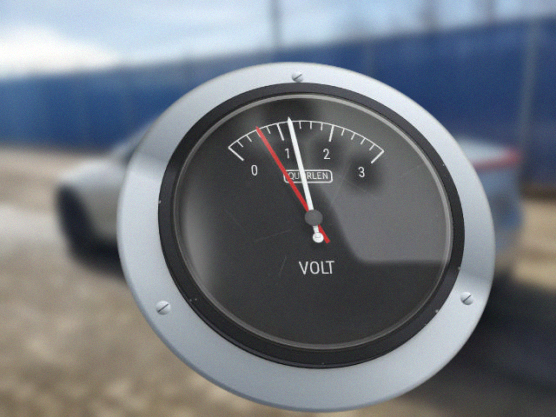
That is 1.2 V
